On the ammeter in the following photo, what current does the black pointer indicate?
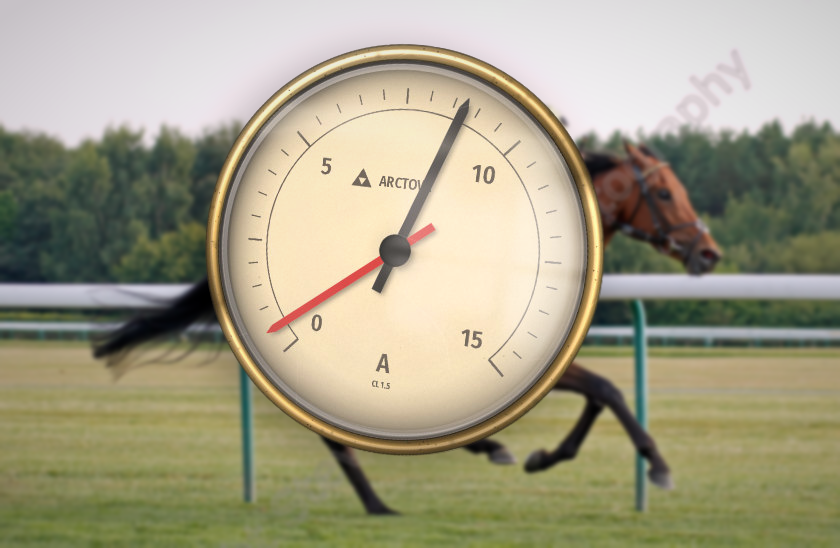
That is 8.75 A
